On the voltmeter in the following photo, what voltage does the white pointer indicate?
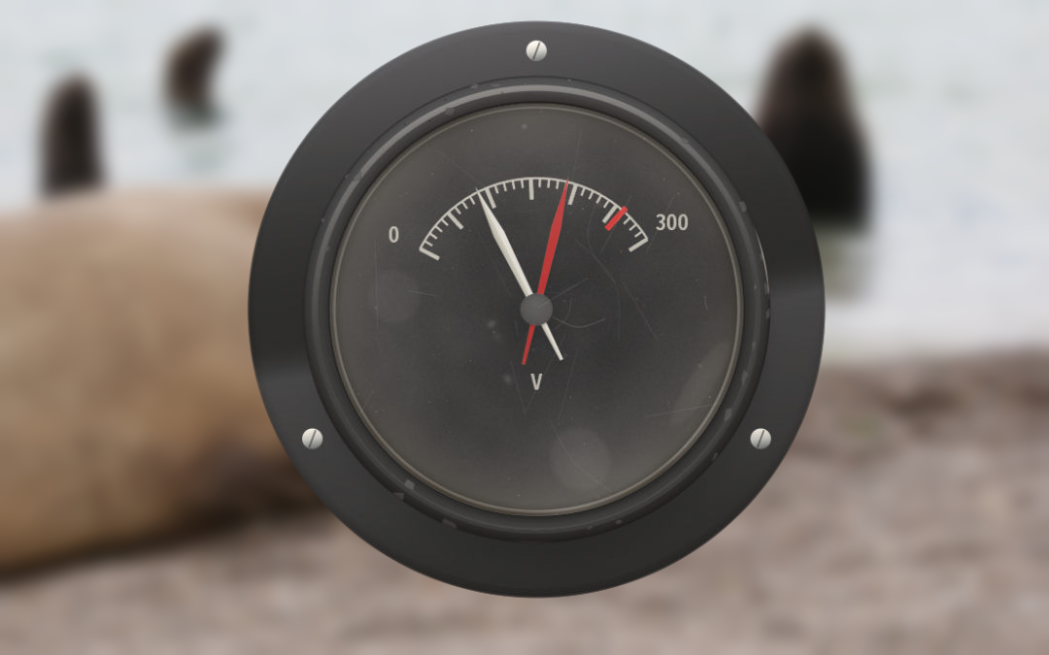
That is 90 V
